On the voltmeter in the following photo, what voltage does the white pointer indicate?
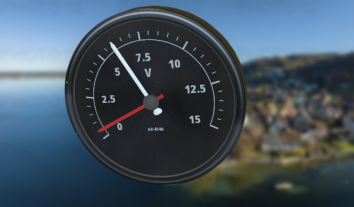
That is 6 V
